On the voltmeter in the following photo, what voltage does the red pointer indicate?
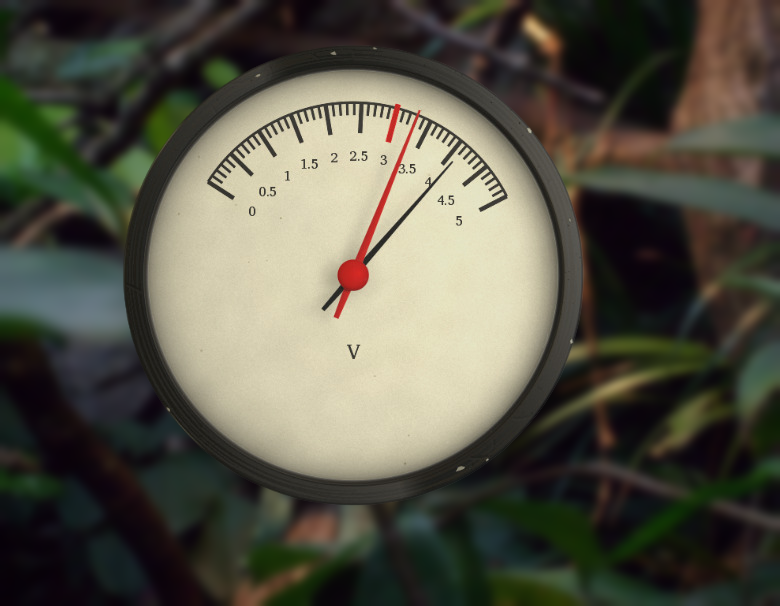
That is 3.3 V
